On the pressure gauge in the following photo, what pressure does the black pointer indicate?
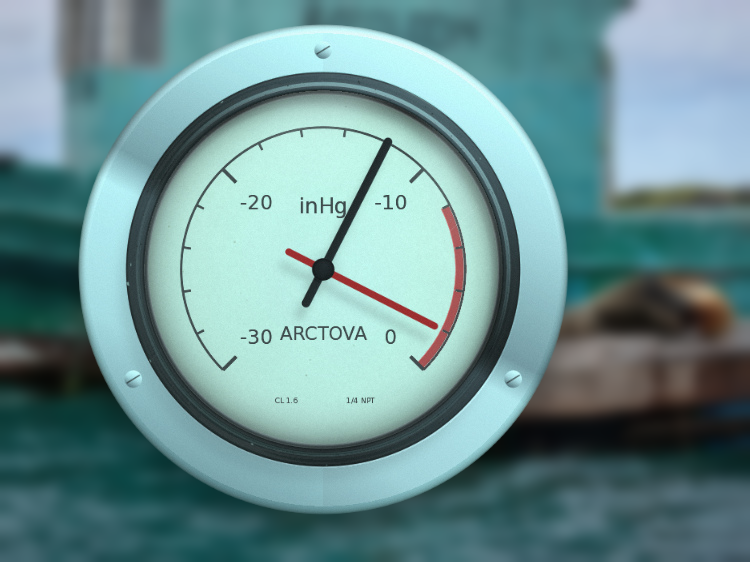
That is -12 inHg
